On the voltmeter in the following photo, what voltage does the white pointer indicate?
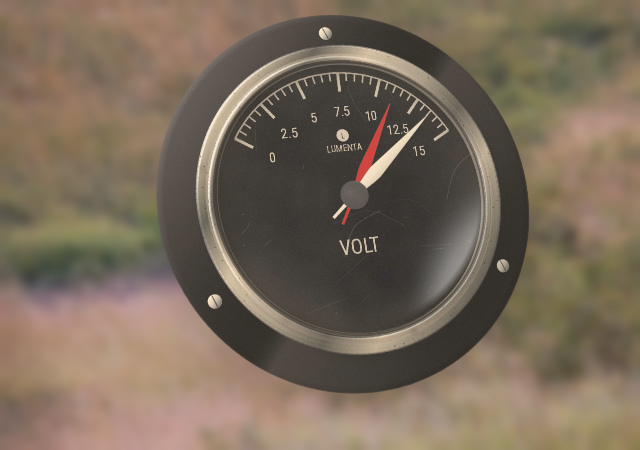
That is 13.5 V
